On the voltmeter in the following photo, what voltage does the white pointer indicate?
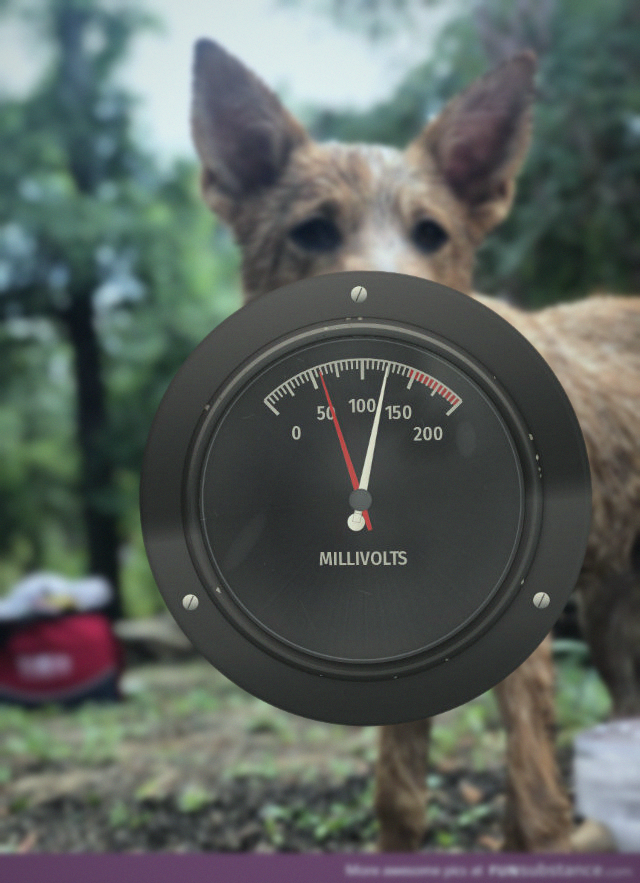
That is 125 mV
